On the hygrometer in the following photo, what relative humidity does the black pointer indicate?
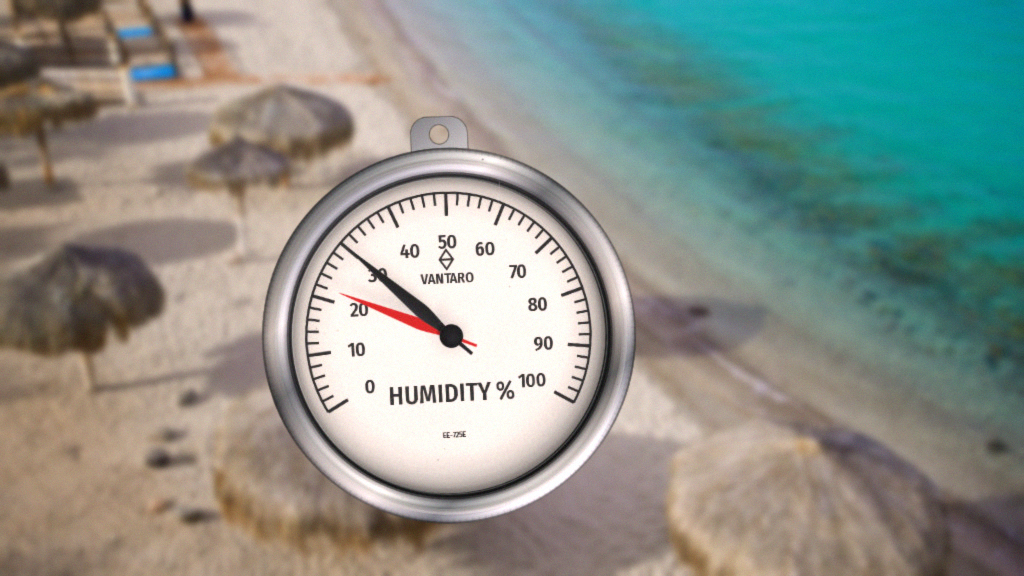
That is 30 %
